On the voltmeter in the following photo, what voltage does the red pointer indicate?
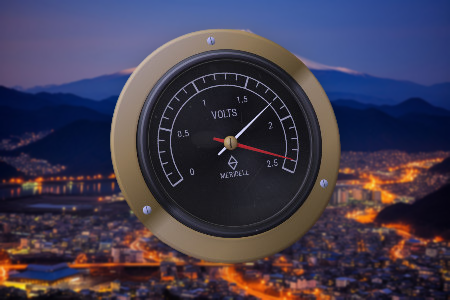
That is 2.4 V
